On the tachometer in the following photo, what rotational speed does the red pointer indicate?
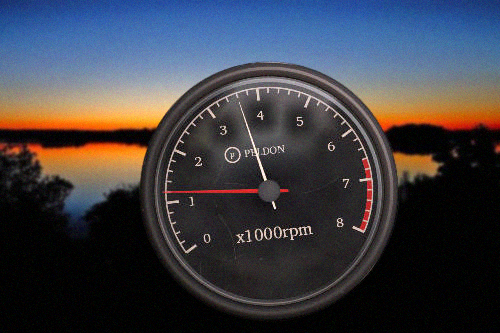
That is 1200 rpm
